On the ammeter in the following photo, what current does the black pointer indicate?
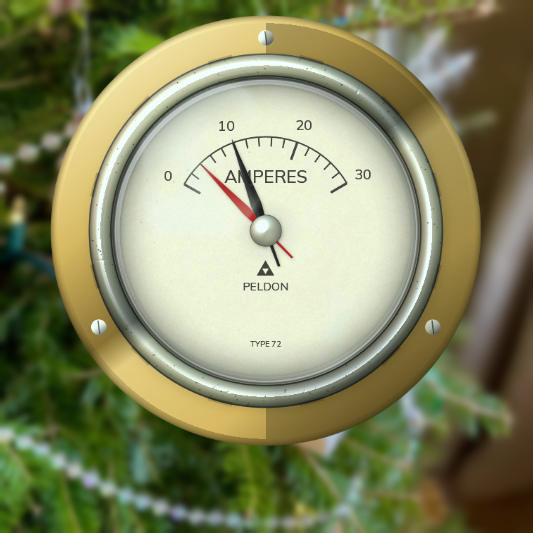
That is 10 A
